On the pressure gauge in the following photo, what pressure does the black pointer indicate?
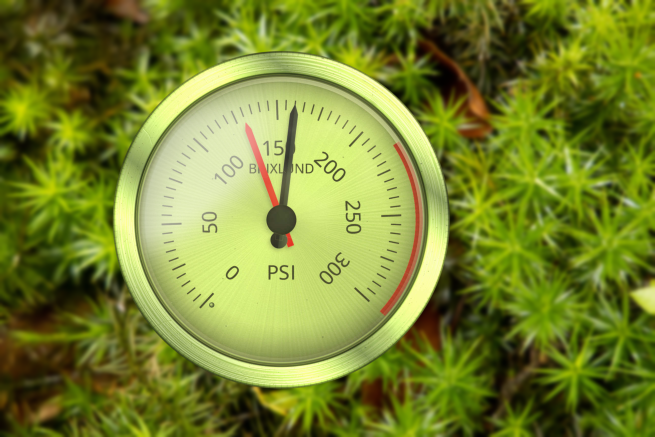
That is 160 psi
